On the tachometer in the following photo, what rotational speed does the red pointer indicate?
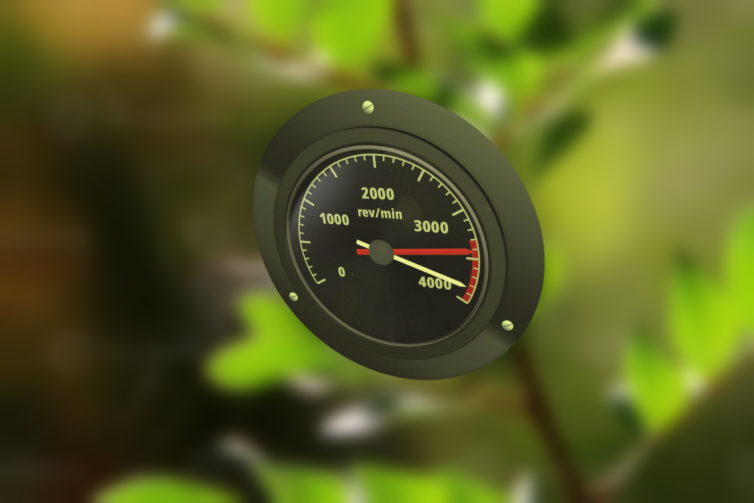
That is 3400 rpm
